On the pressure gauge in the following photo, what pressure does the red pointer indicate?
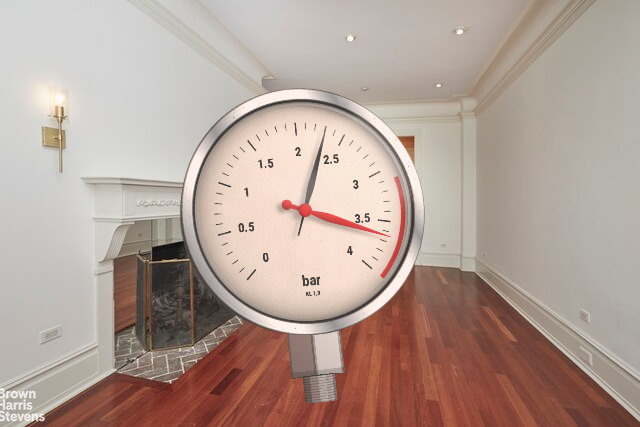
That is 3.65 bar
